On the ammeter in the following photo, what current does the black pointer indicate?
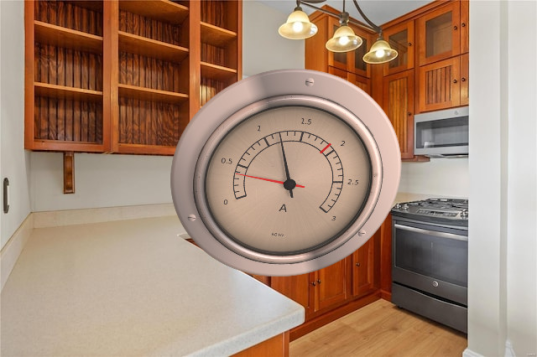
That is 1.2 A
